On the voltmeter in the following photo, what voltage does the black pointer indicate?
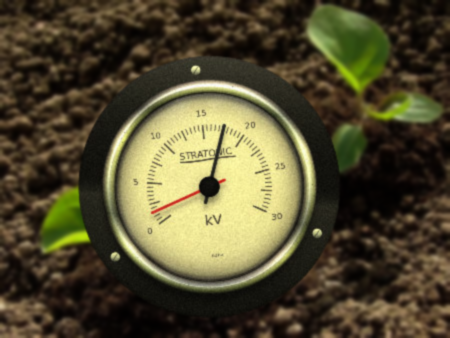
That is 17.5 kV
